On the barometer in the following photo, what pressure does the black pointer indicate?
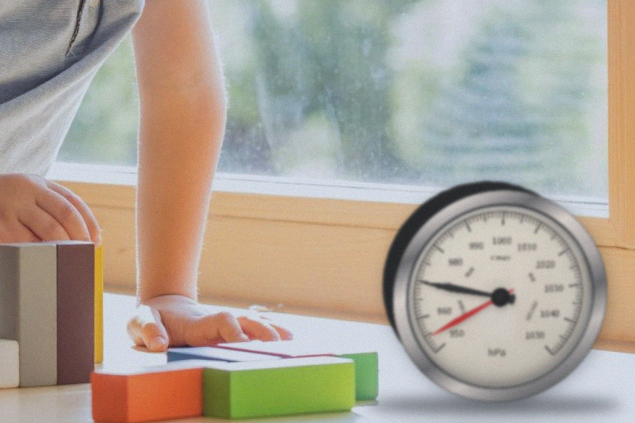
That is 970 hPa
